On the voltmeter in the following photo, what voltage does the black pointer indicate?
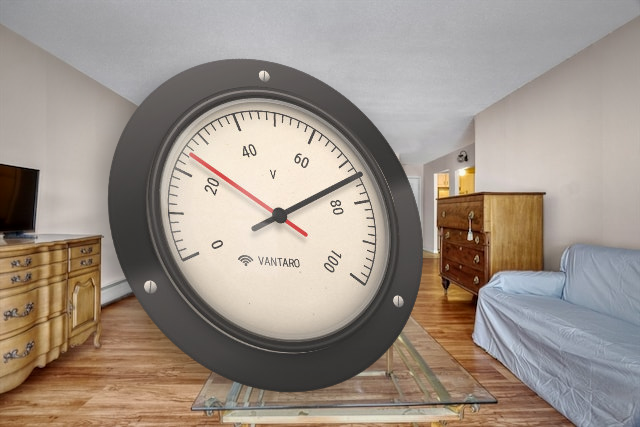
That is 74 V
